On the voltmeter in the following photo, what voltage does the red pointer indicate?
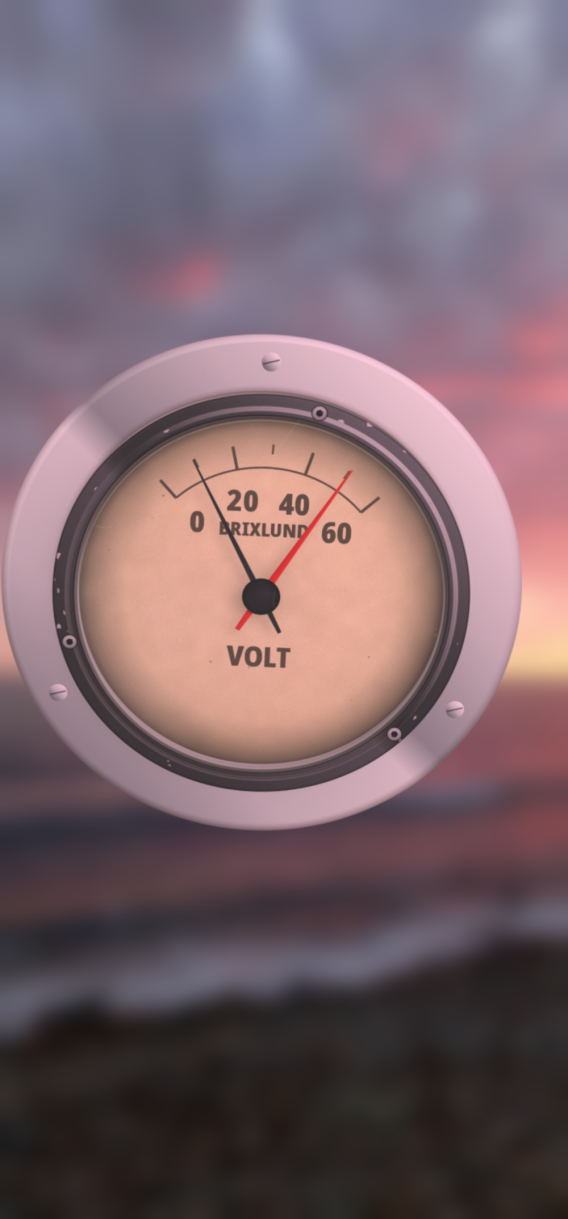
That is 50 V
